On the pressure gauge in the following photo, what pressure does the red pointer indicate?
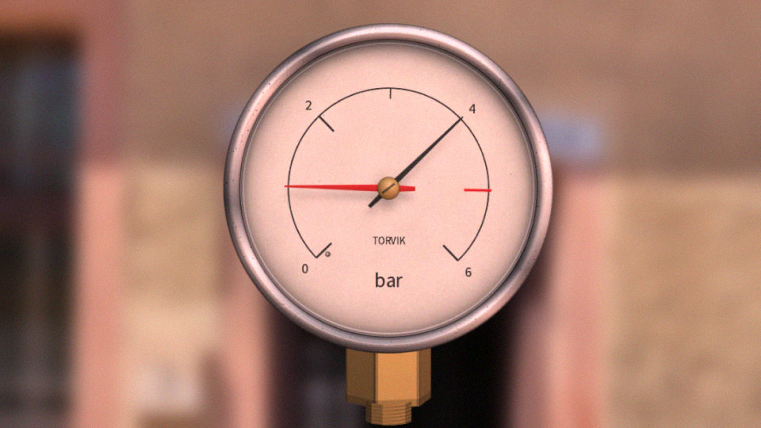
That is 1 bar
